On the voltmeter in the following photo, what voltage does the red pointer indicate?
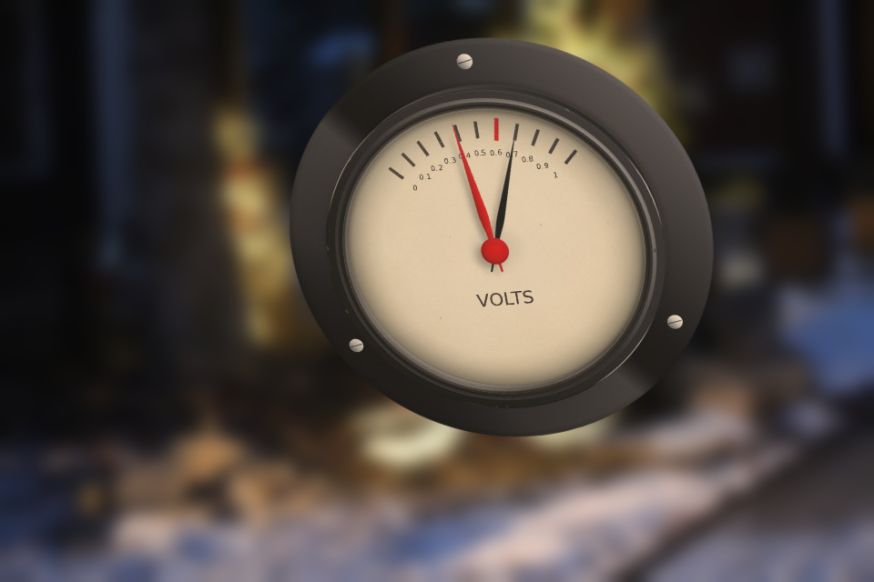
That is 0.4 V
